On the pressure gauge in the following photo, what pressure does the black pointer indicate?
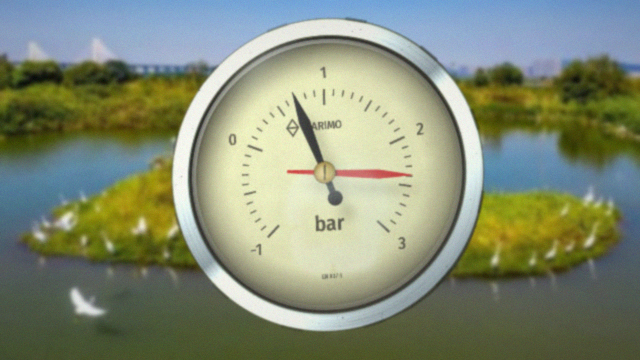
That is 0.7 bar
